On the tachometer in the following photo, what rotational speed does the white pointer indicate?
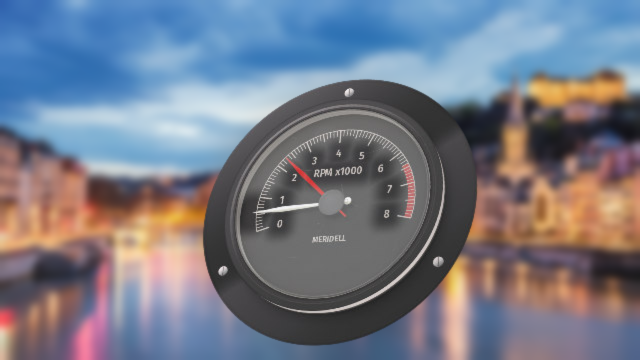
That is 500 rpm
